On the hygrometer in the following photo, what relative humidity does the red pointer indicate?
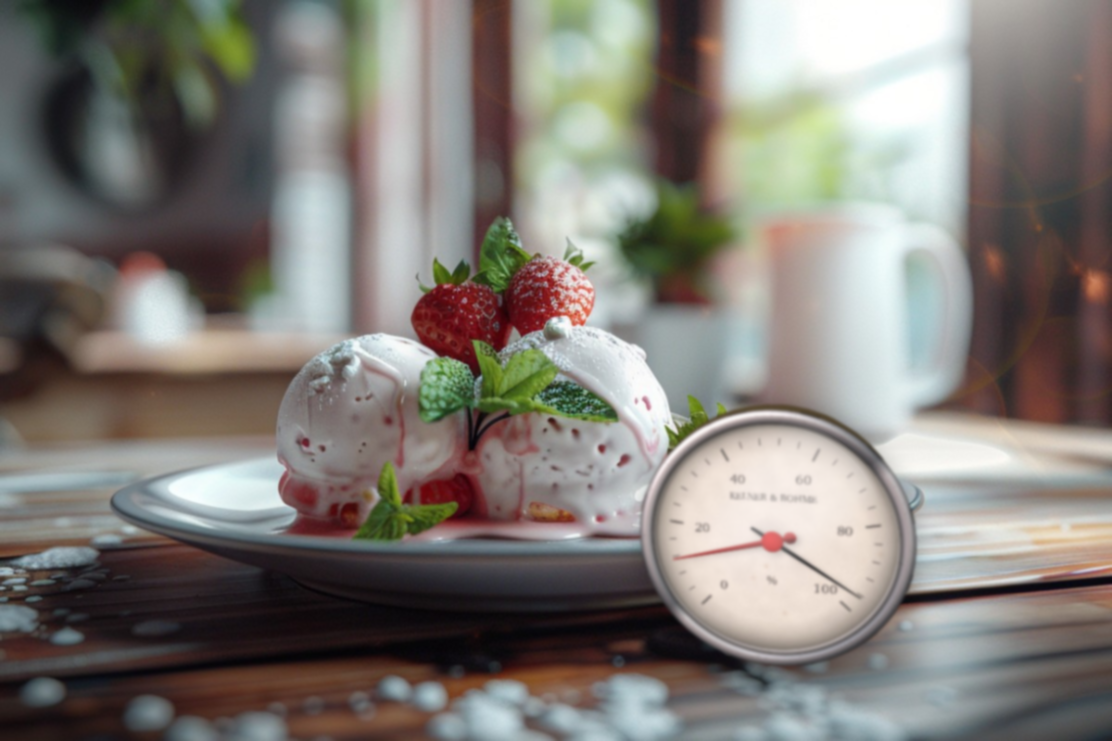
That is 12 %
